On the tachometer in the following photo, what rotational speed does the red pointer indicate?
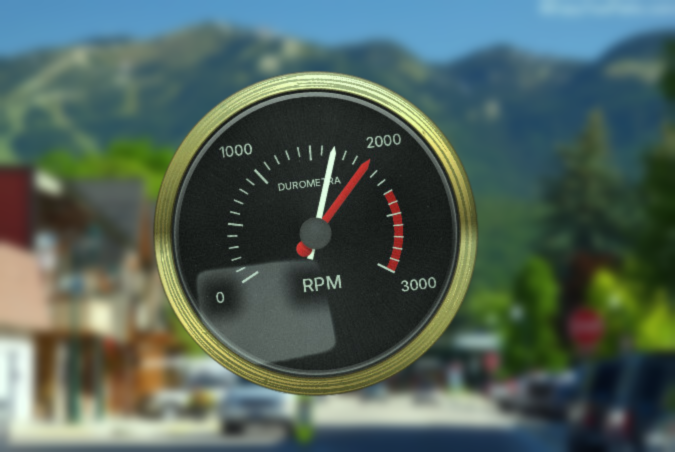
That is 2000 rpm
